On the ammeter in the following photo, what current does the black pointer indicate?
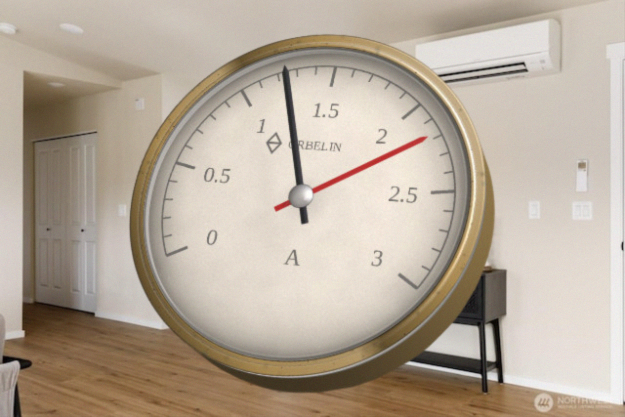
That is 1.25 A
